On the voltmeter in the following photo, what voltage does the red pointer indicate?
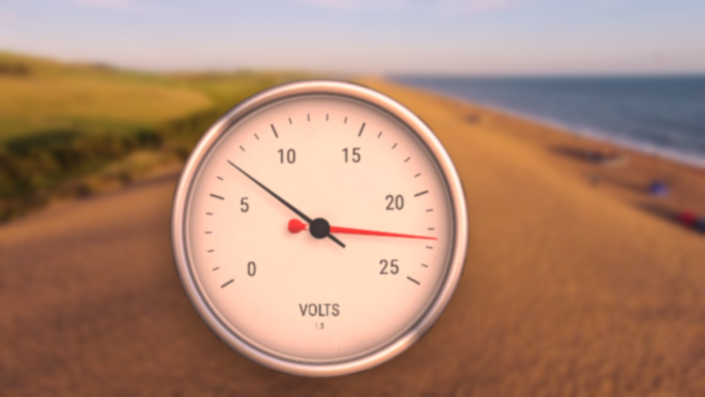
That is 22.5 V
